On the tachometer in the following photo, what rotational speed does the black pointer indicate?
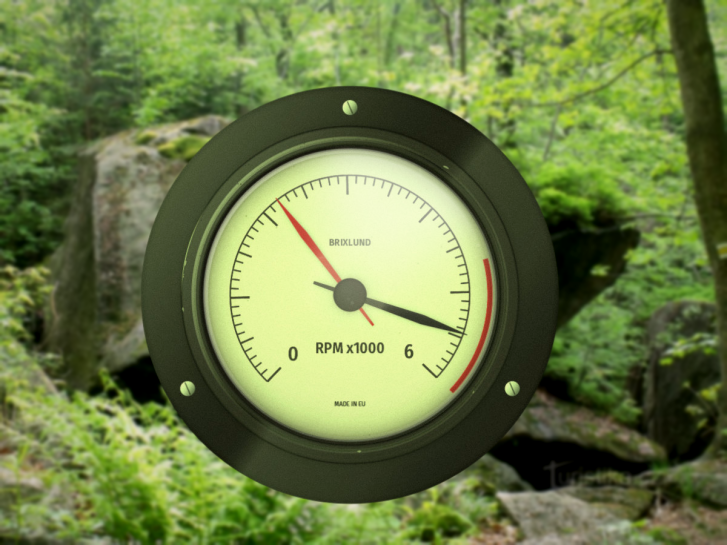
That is 5450 rpm
